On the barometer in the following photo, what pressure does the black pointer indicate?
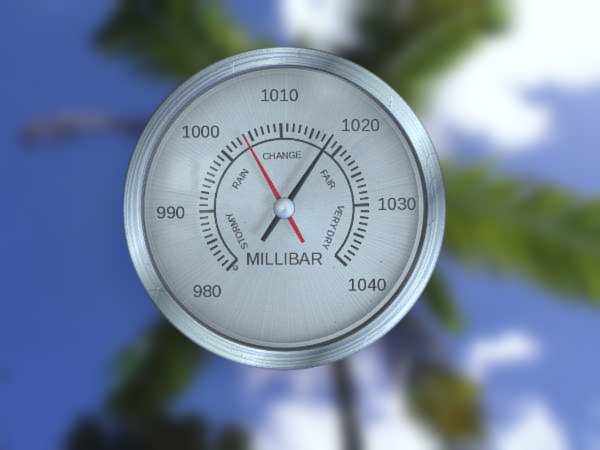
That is 1018 mbar
